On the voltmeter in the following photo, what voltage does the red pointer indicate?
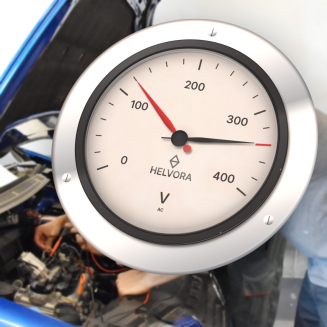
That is 120 V
